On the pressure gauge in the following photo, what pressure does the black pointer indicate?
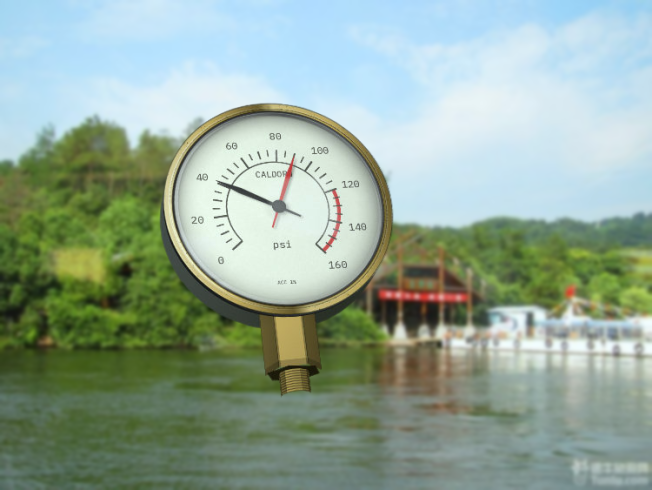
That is 40 psi
